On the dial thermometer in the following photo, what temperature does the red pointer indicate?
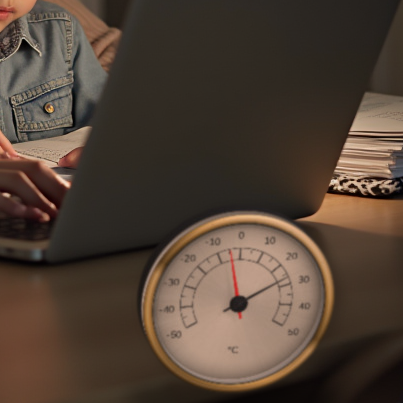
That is -5 °C
